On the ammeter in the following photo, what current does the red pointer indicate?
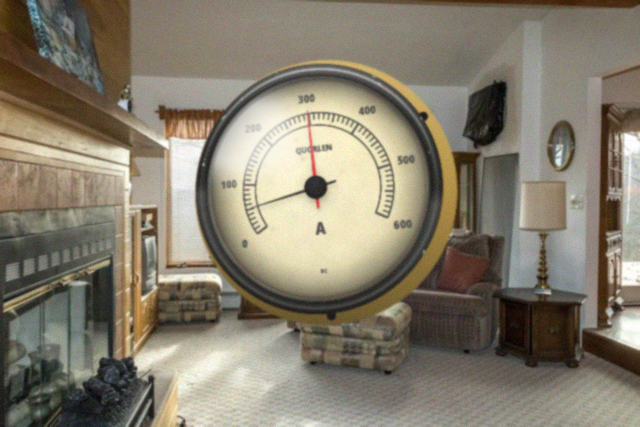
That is 300 A
